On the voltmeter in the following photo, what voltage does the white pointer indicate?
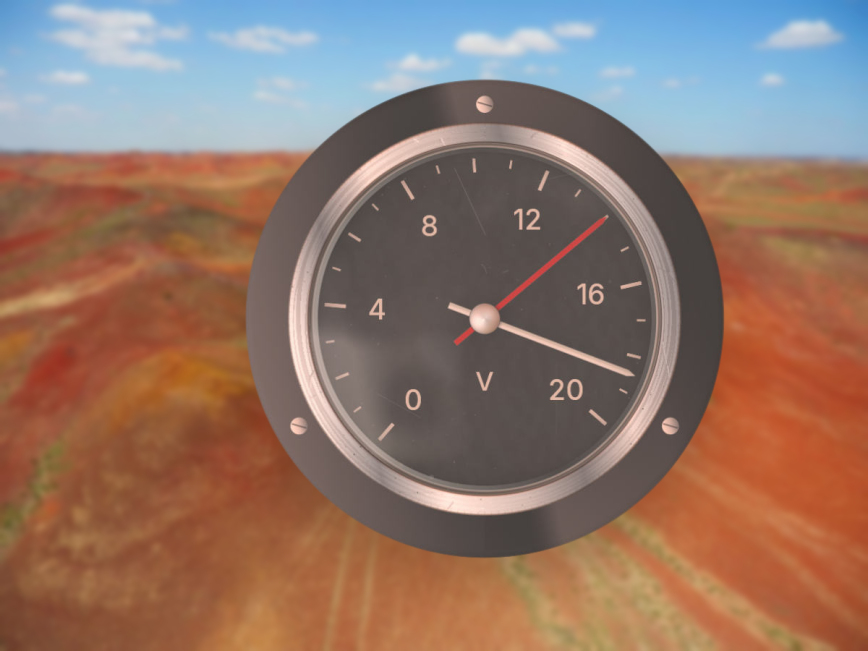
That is 18.5 V
